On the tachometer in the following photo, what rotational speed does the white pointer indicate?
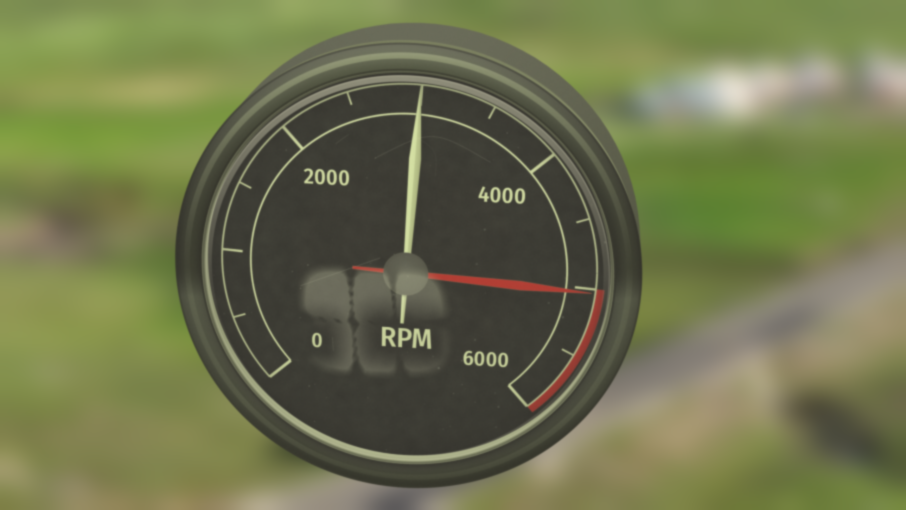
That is 3000 rpm
